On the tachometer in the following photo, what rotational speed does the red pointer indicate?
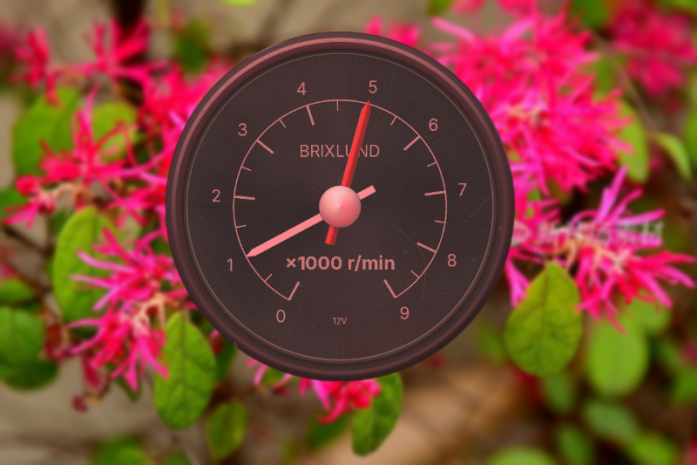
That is 5000 rpm
